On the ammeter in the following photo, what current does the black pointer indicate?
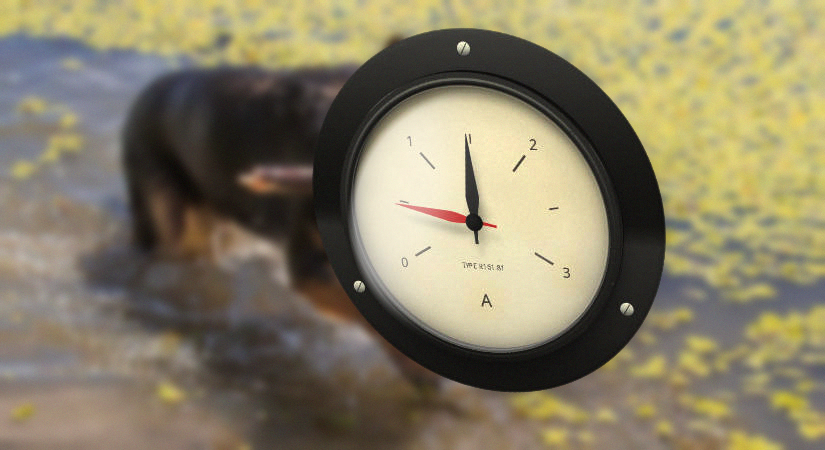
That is 1.5 A
